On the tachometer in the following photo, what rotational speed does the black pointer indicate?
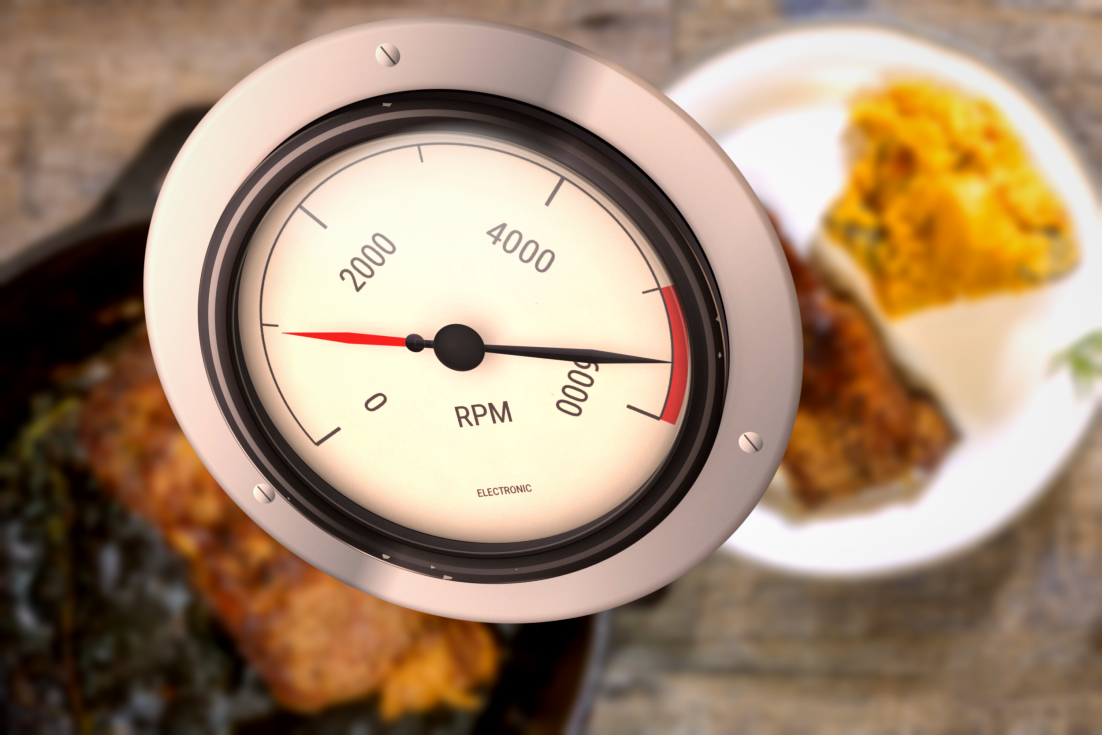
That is 5500 rpm
